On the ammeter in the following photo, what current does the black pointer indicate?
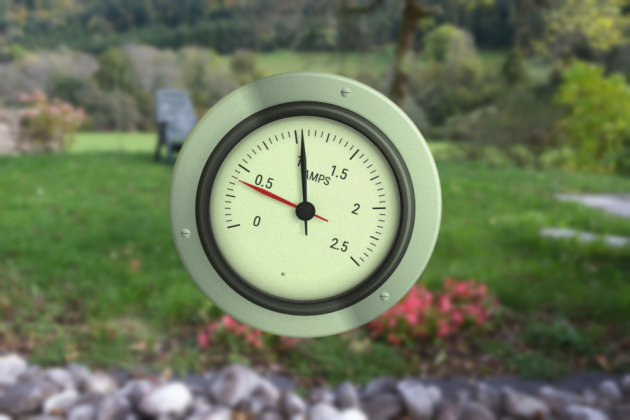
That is 1.05 A
